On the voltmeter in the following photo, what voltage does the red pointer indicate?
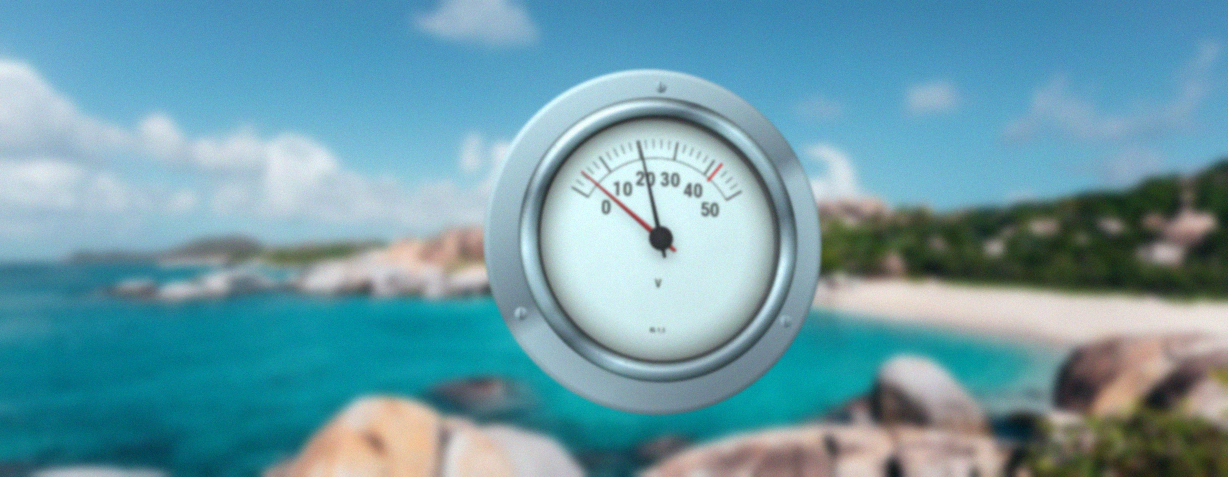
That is 4 V
